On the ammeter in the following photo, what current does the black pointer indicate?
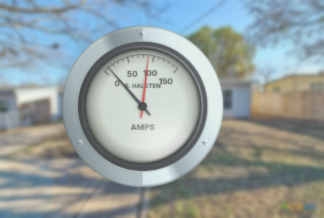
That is 10 A
